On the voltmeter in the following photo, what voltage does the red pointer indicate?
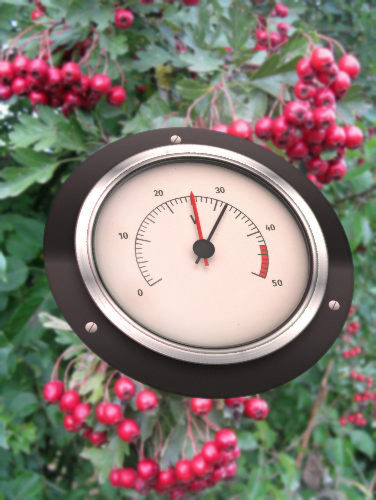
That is 25 V
